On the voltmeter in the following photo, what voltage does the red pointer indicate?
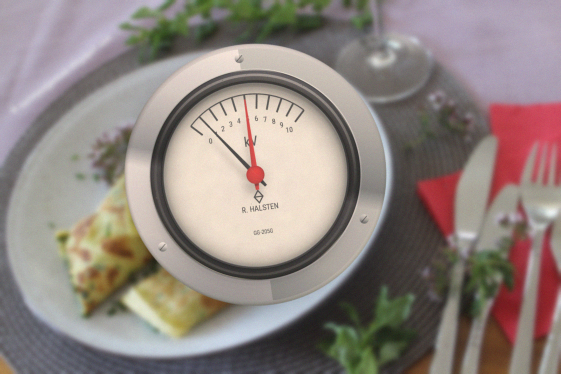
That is 5 kV
